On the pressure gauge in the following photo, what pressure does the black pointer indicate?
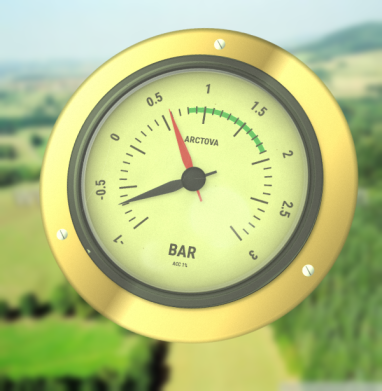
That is -0.7 bar
